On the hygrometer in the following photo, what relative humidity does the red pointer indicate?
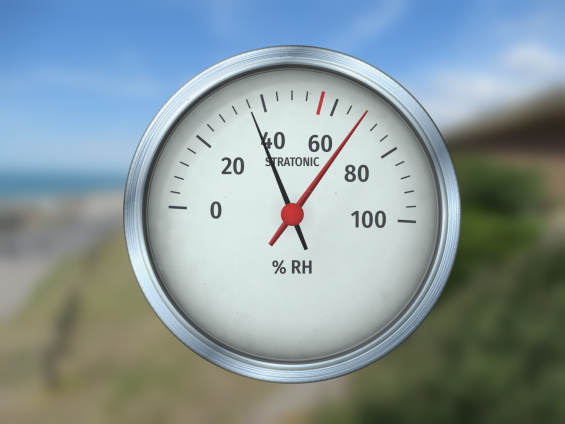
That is 68 %
